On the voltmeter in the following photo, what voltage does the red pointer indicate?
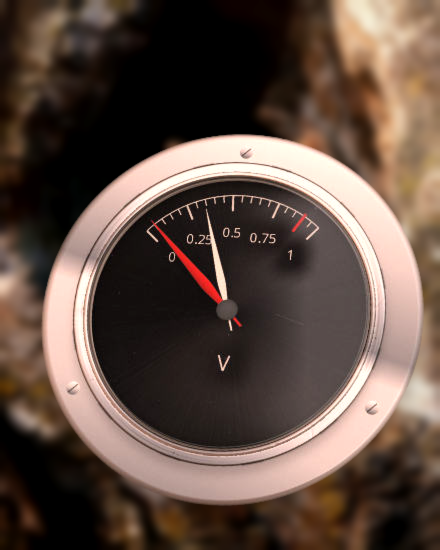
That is 0.05 V
